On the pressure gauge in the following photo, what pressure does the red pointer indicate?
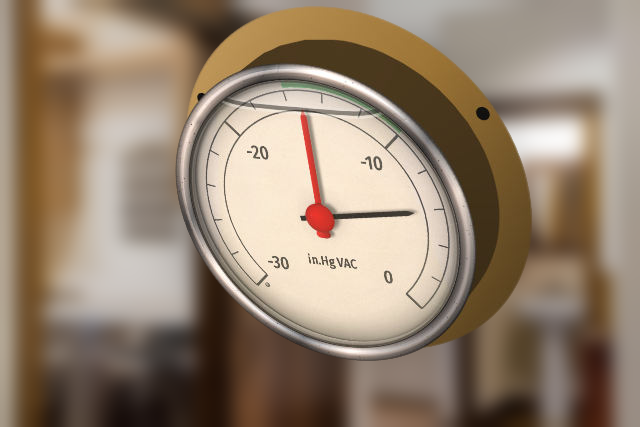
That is -15 inHg
